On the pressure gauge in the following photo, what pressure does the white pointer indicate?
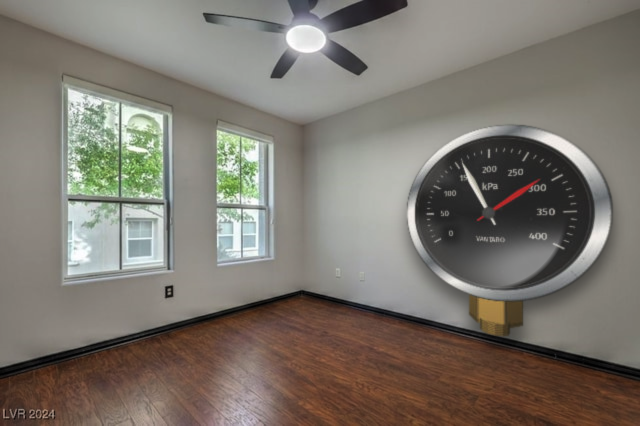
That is 160 kPa
